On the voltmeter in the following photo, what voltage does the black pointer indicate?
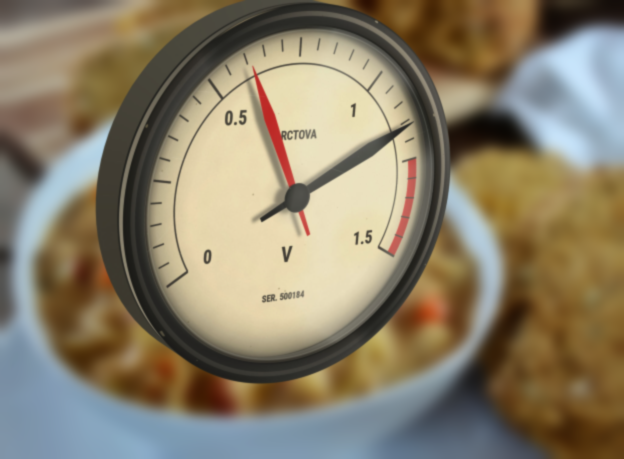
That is 1.15 V
